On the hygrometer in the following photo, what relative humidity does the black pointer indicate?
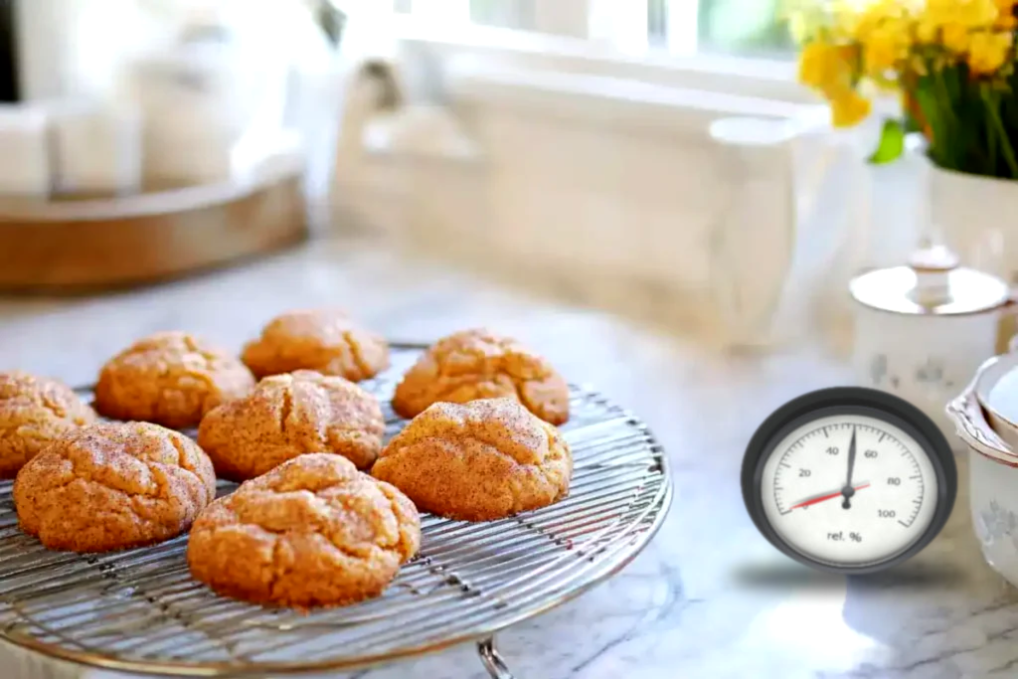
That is 50 %
